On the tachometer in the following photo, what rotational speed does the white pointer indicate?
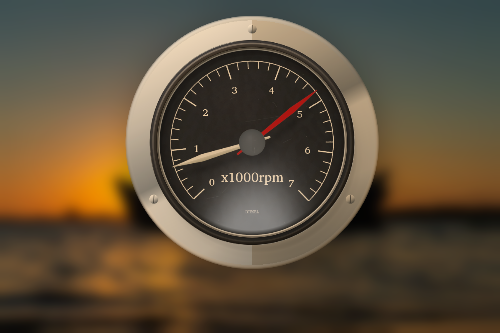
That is 700 rpm
